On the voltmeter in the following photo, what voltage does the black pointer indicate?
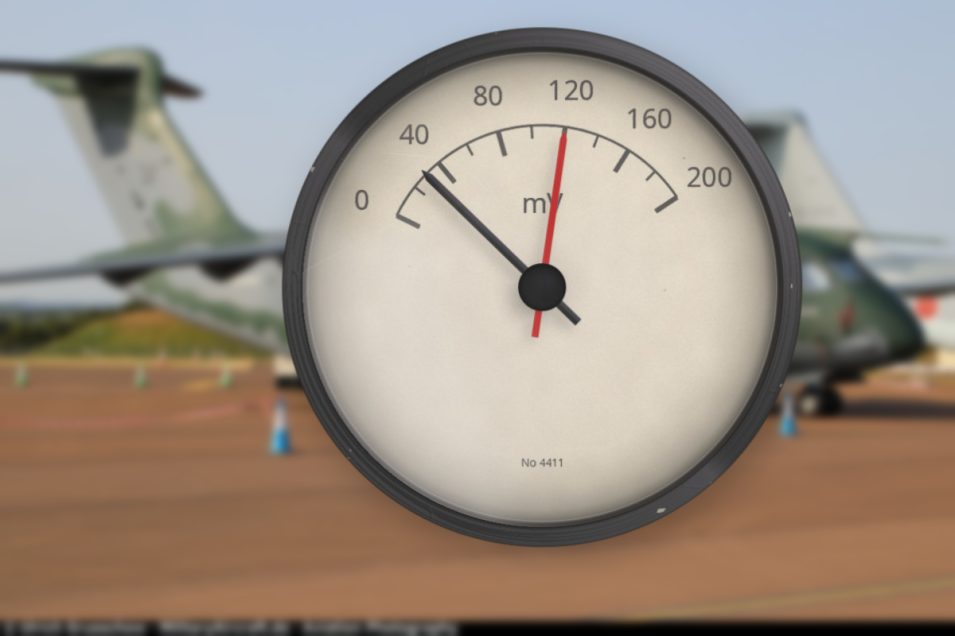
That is 30 mV
